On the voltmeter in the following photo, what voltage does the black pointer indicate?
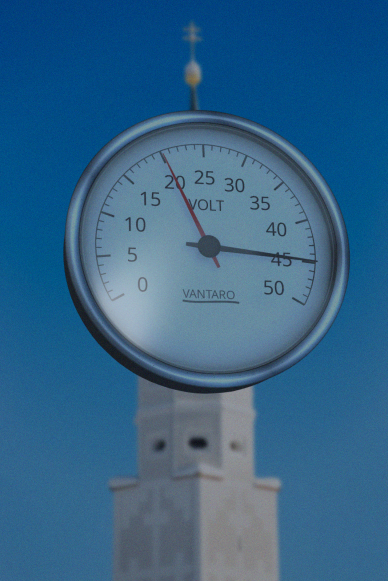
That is 45 V
